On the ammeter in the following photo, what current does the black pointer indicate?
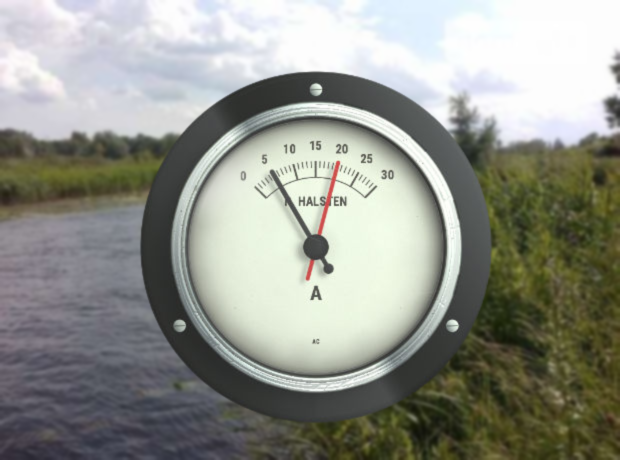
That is 5 A
